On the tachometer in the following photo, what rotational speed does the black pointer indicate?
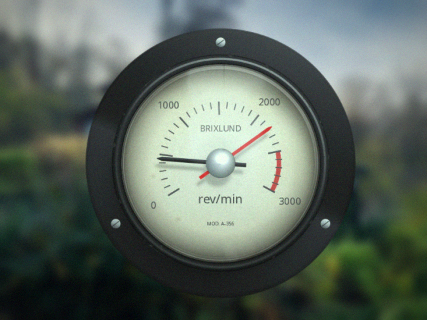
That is 450 rpm
